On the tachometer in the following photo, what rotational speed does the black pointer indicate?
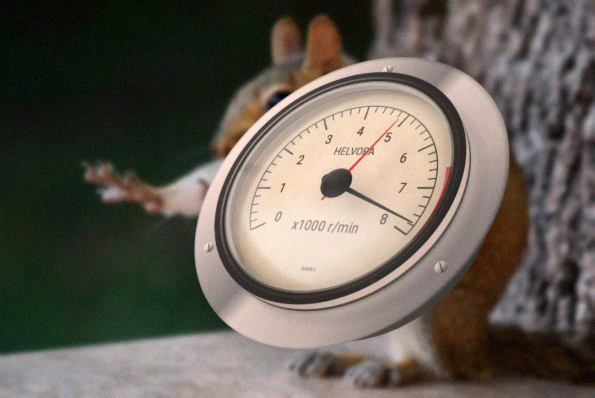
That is 7800 rpm
